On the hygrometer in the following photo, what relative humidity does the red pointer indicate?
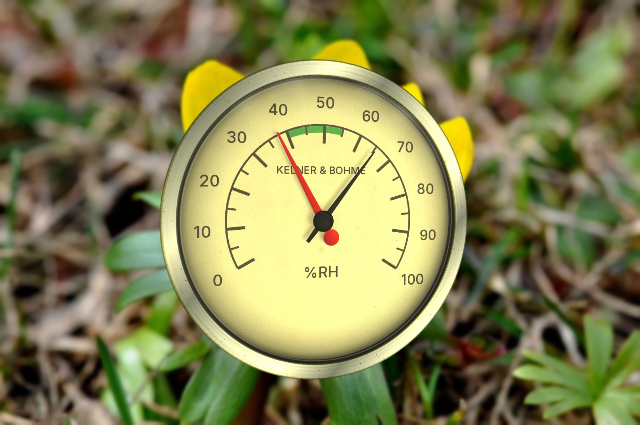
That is 37.5 %
